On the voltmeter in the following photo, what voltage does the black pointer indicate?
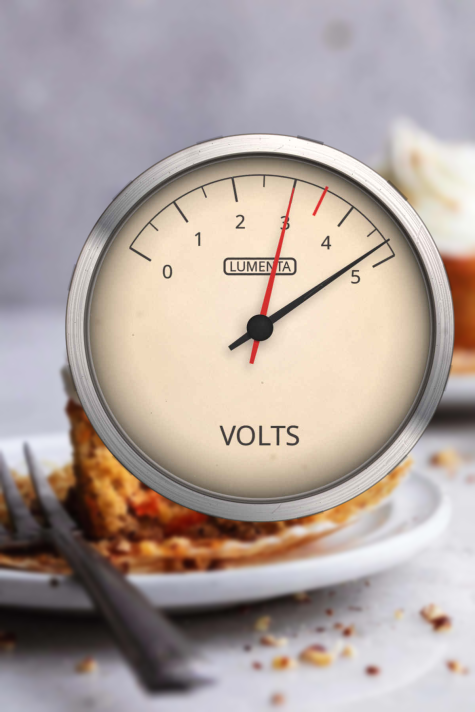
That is 4.75 V
